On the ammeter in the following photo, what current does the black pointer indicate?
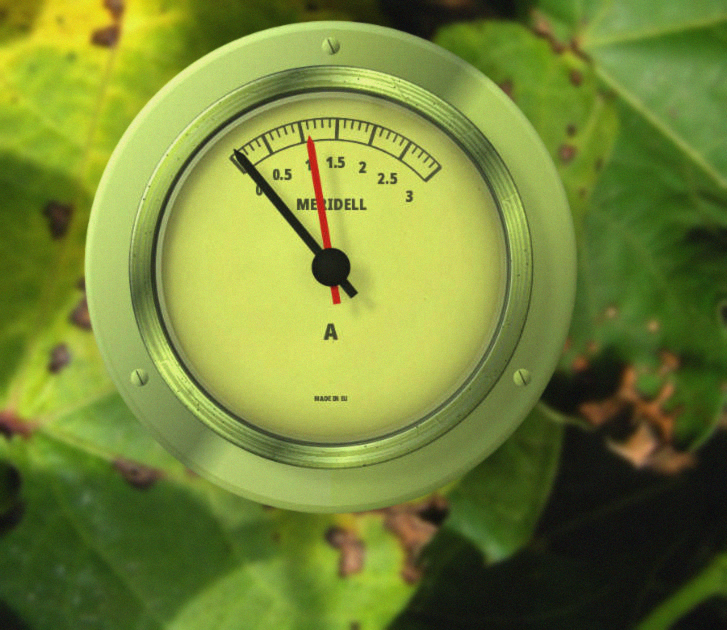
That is 0.1 A
